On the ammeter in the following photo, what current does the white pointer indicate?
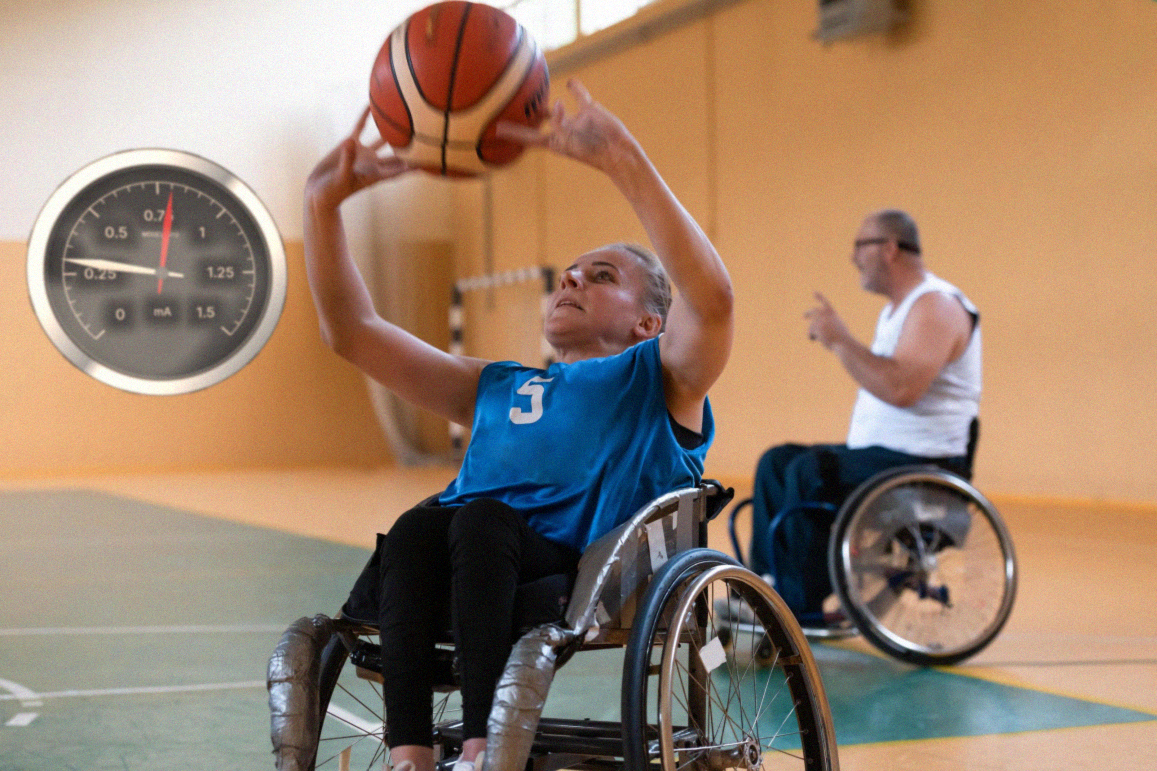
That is 0.3 mA
